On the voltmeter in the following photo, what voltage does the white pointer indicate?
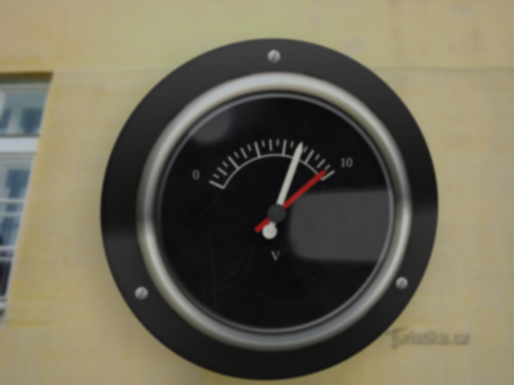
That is 7 V
